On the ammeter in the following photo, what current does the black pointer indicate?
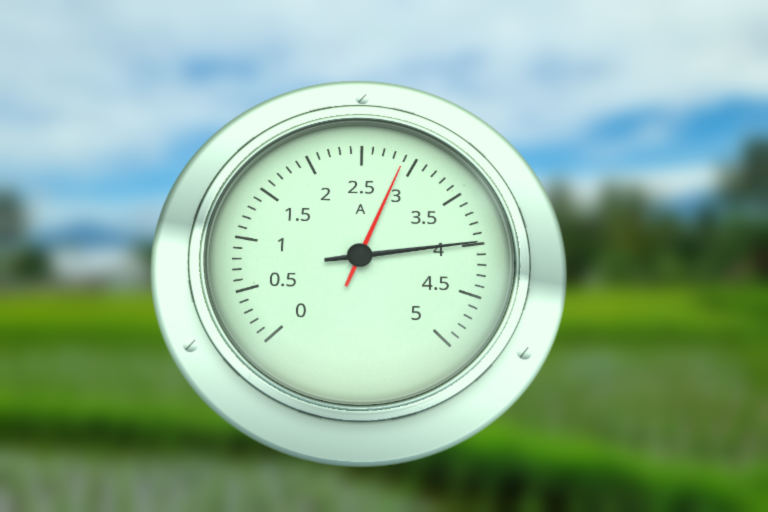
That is 4 A
